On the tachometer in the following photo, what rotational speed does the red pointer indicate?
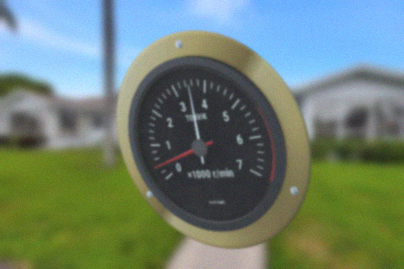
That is 400 rpm
